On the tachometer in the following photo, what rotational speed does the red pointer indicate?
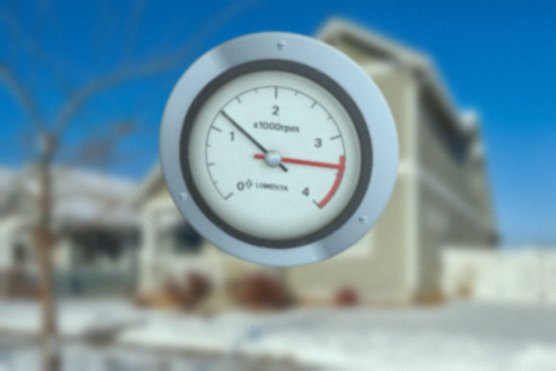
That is 3375 rpm
